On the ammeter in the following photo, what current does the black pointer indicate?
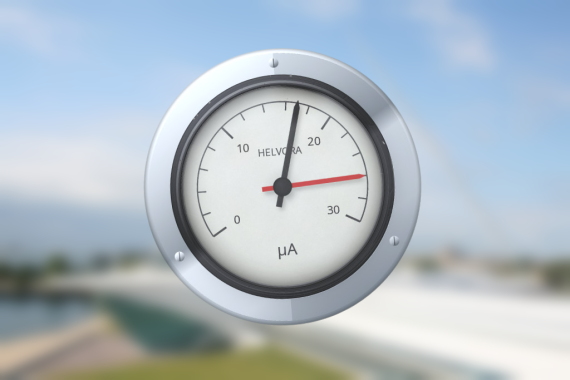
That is 17 µA
